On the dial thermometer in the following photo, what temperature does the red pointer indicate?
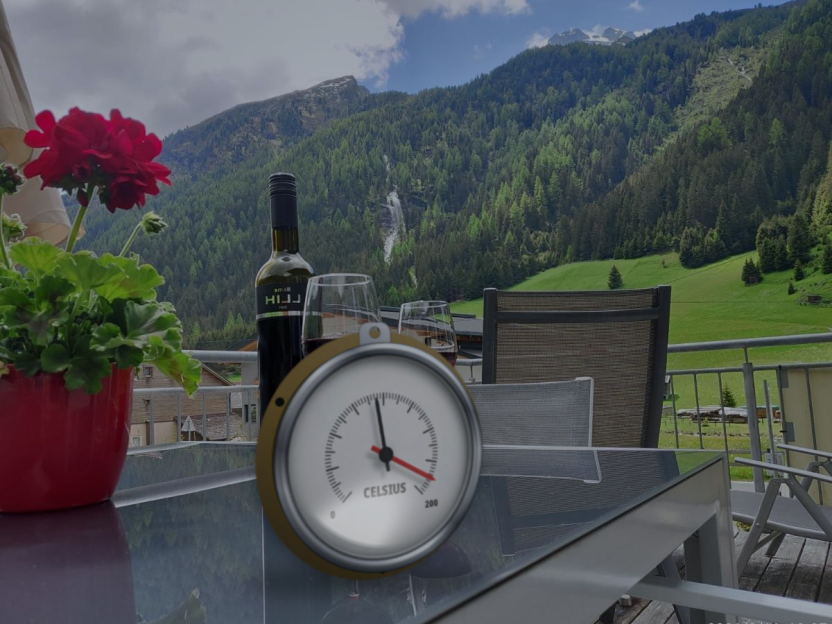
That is 187.5 °C
